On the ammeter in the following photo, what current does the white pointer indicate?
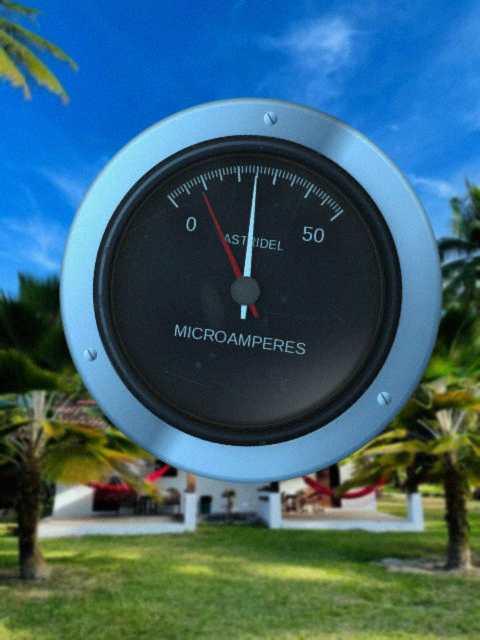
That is 25 µA
